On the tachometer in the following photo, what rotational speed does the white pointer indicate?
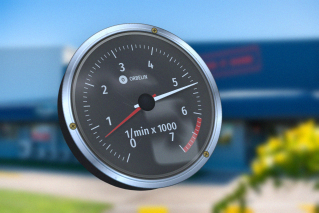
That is 5300 rpm
